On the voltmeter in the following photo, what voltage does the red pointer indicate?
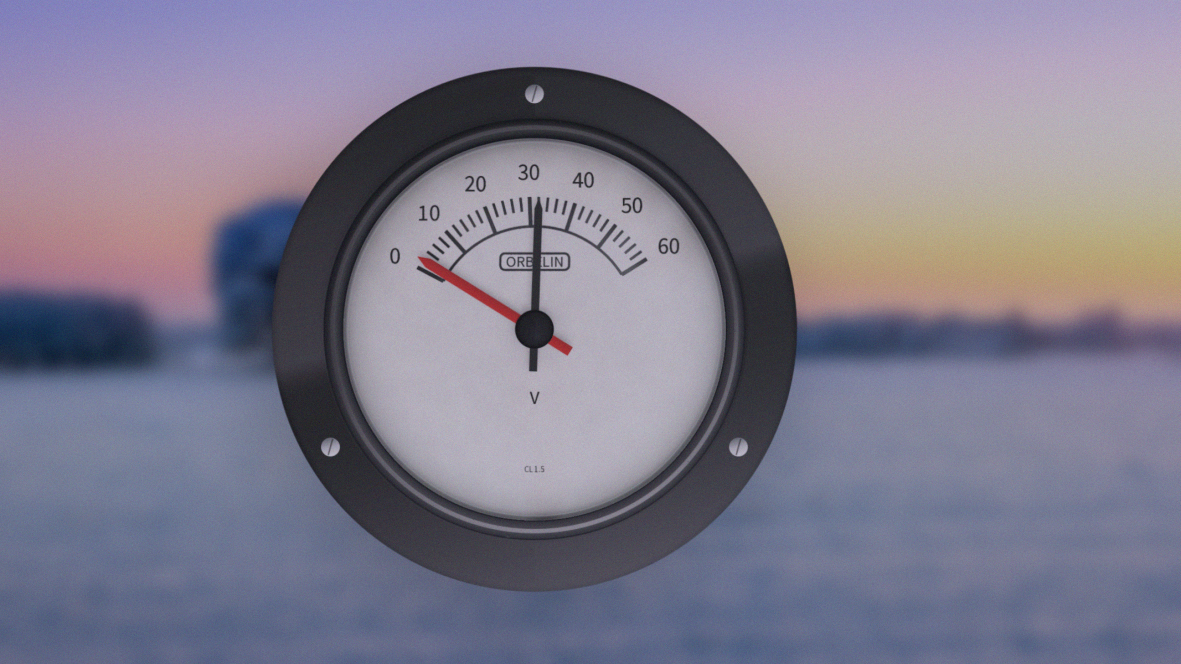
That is 2 V
